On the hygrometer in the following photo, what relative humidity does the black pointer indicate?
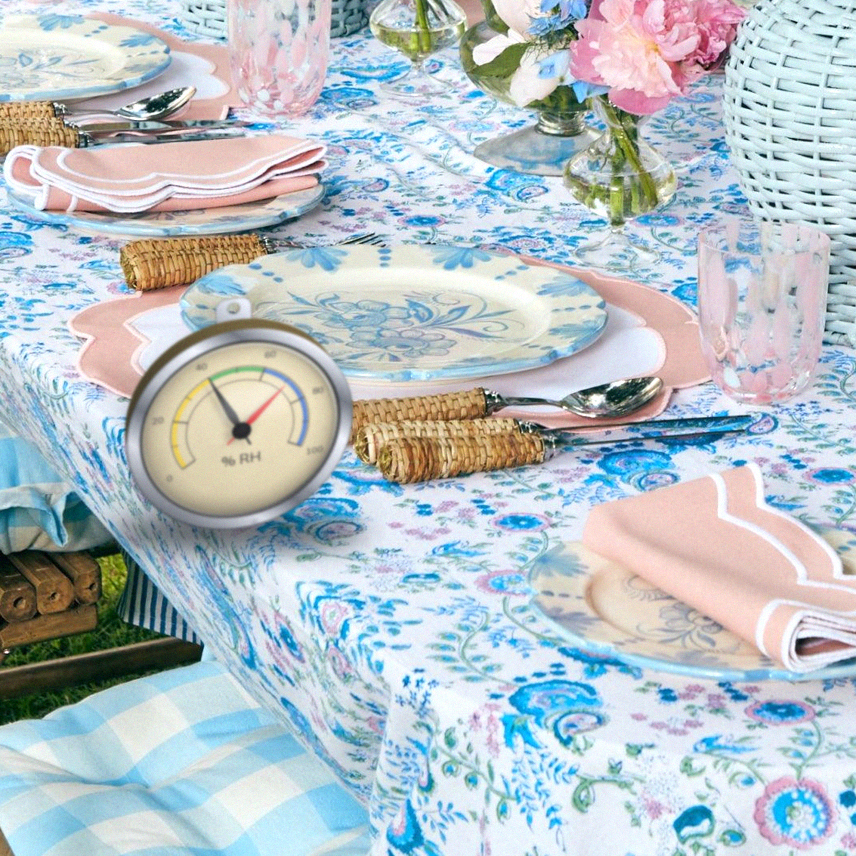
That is 40 %
